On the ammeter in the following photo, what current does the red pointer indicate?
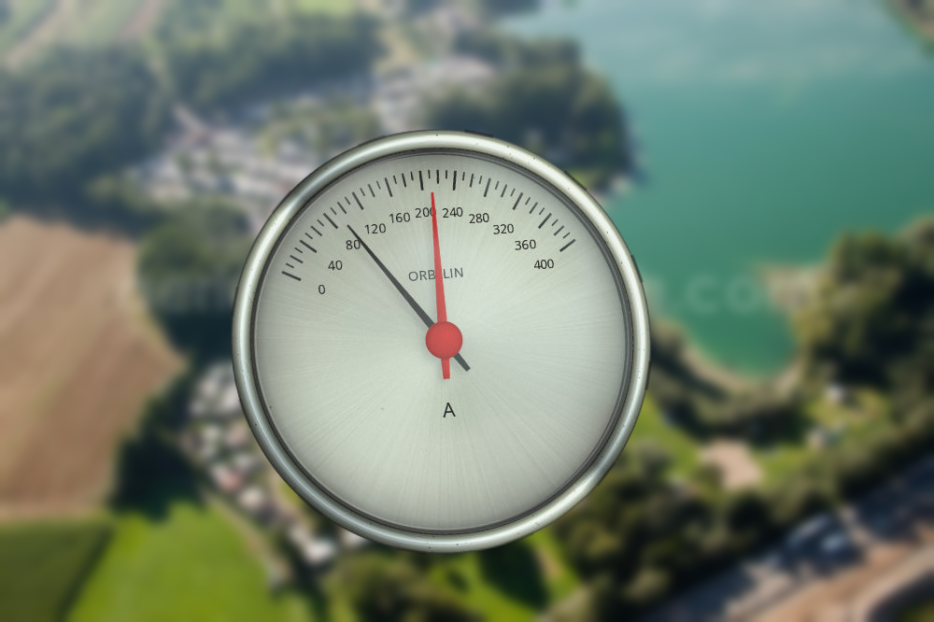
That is 210 A
